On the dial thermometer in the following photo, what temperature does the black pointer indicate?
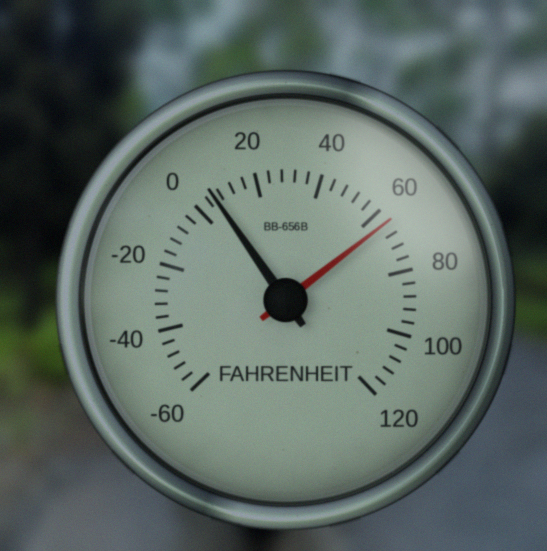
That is 6 °F
